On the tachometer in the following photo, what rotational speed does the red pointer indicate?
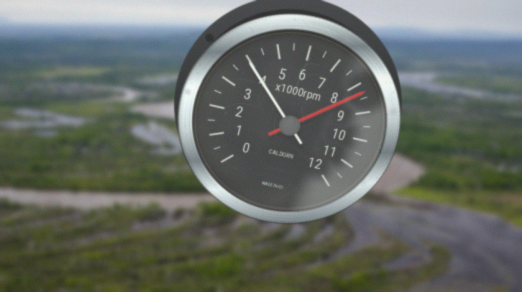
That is 8250 rpm
